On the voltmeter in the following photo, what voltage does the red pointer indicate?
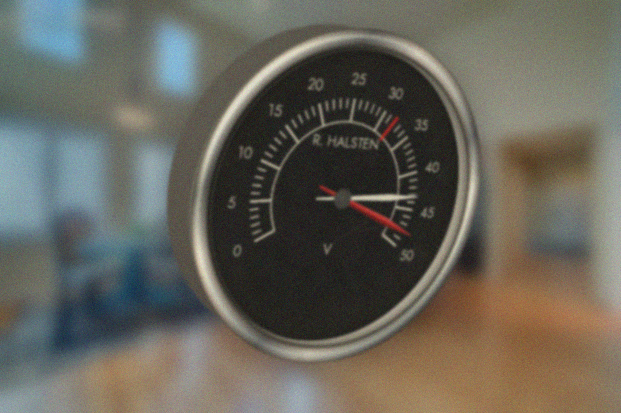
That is 48 V
